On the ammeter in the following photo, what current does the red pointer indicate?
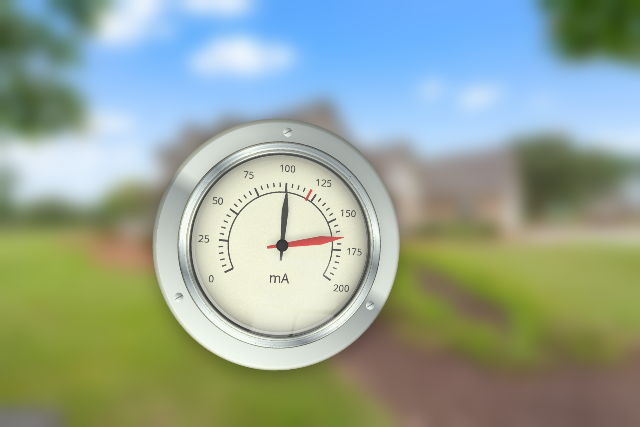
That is 165 mA
